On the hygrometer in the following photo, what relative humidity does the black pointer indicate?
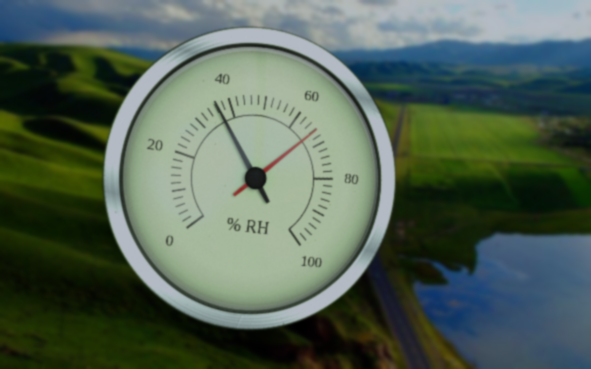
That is 36 %
